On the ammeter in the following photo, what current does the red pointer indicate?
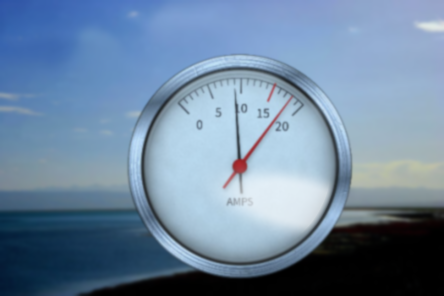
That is 18 A
